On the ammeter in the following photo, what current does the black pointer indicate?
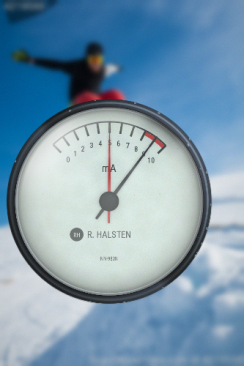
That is 9 mA
